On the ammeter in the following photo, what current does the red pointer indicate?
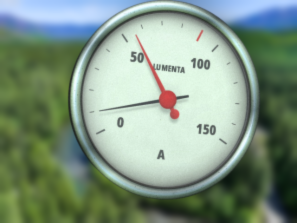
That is 55 A
